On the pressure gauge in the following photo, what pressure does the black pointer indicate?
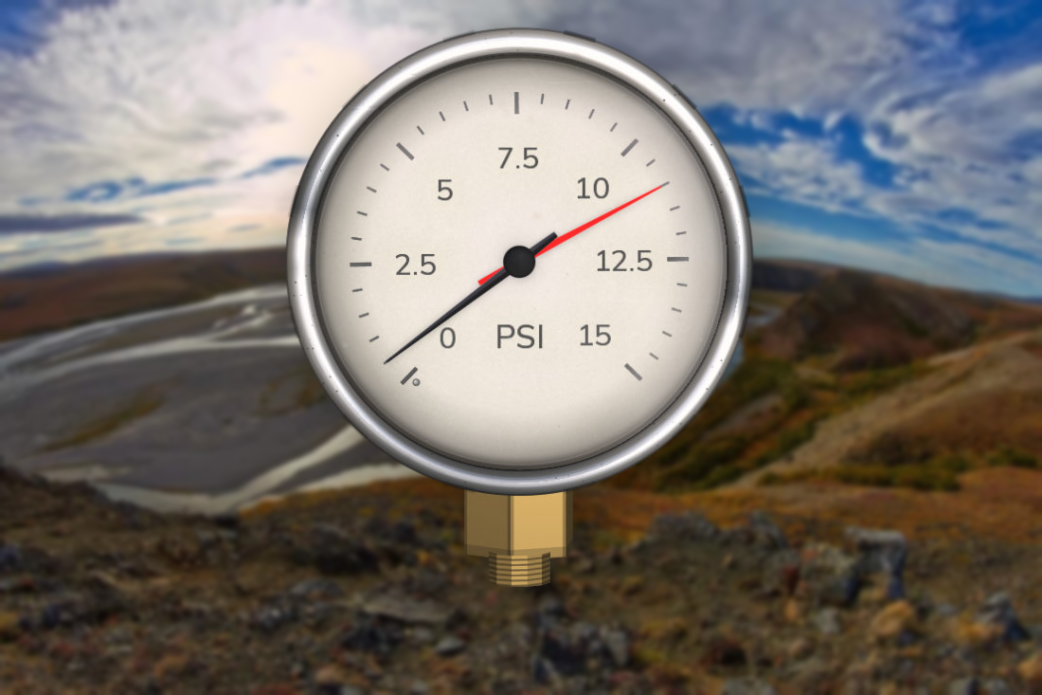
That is 0.5 psi
